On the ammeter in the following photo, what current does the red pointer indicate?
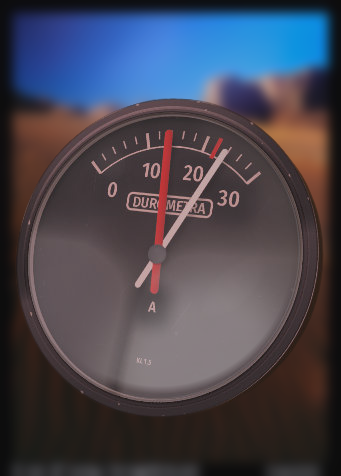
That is 14 A
